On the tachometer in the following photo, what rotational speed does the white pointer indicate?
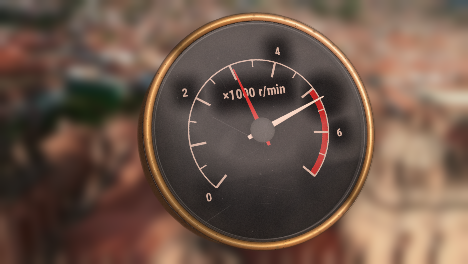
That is 5250 rpm
